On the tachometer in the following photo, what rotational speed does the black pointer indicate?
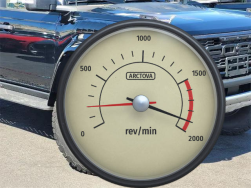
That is 1900 rpm
